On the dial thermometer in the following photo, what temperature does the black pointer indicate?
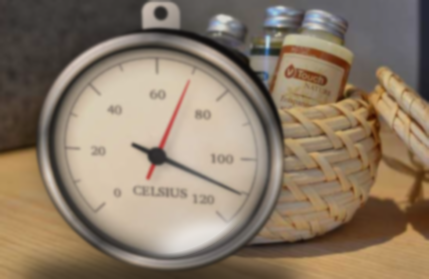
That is 110 °C
